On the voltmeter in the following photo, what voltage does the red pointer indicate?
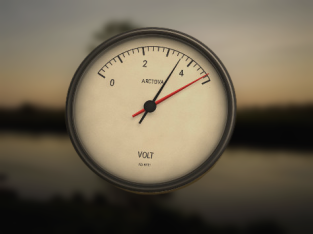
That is 4.8 V
